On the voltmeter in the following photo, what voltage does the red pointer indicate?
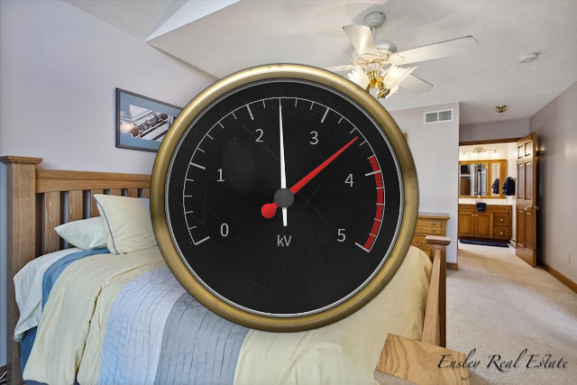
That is 3.5 kV
